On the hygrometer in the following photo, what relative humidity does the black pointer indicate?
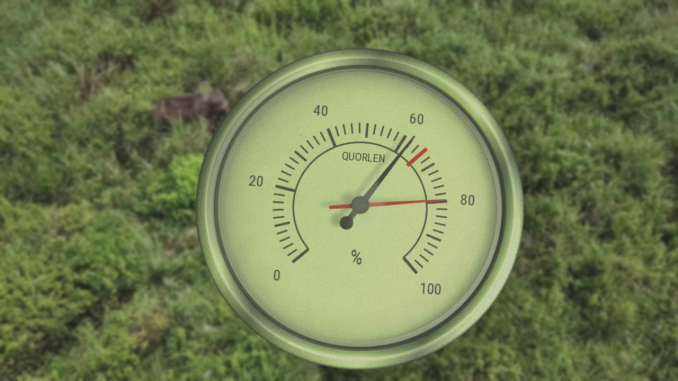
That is 62 %
